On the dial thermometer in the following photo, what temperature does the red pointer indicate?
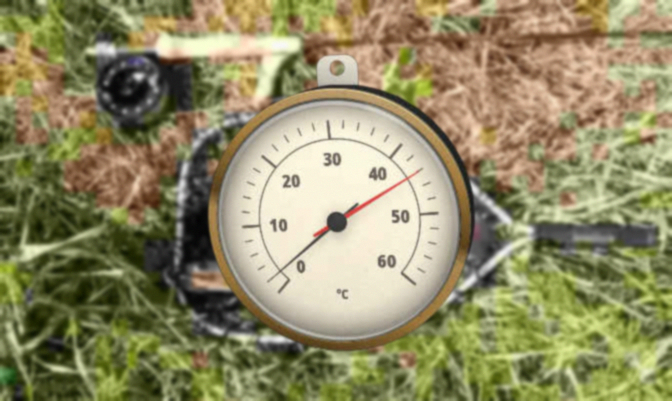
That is 44 °C
